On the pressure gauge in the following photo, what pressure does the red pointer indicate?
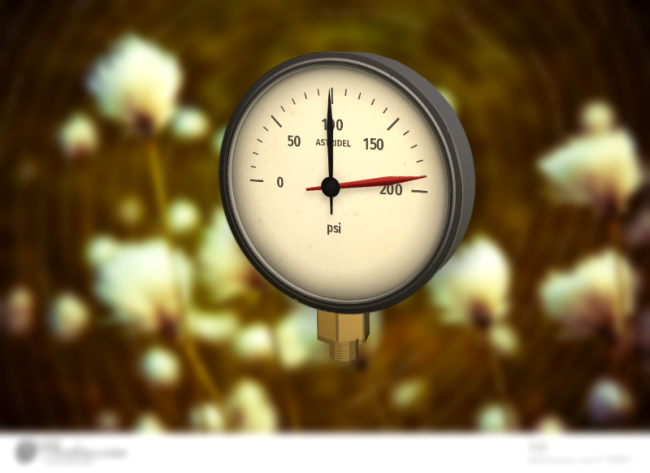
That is 190 psi
